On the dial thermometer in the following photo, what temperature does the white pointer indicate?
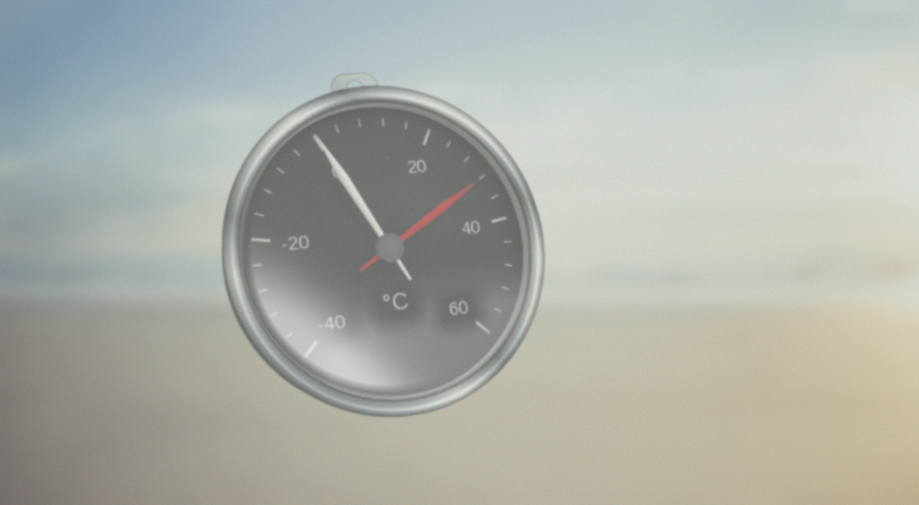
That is 0 °C
